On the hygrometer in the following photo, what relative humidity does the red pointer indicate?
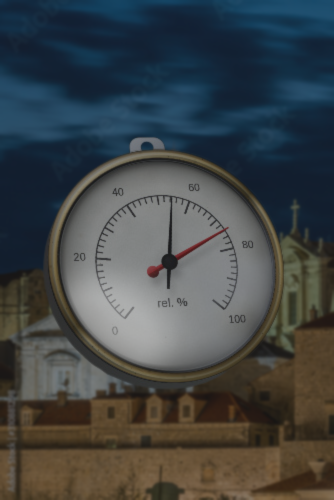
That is 74 %
